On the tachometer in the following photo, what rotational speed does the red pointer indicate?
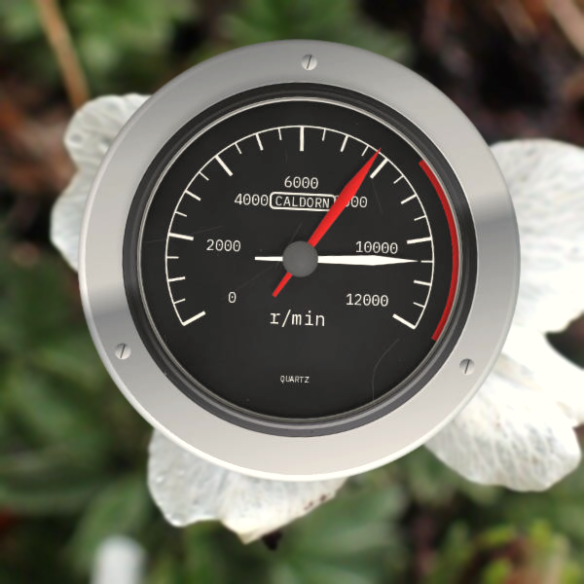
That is 7750 rpm
